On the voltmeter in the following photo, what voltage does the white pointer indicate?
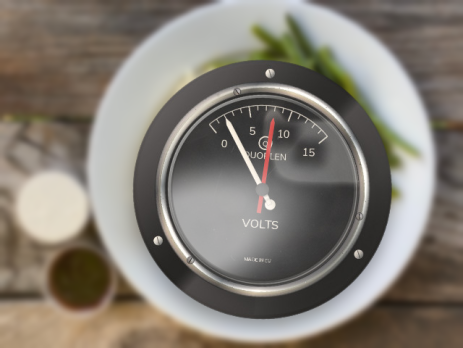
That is 2 V
